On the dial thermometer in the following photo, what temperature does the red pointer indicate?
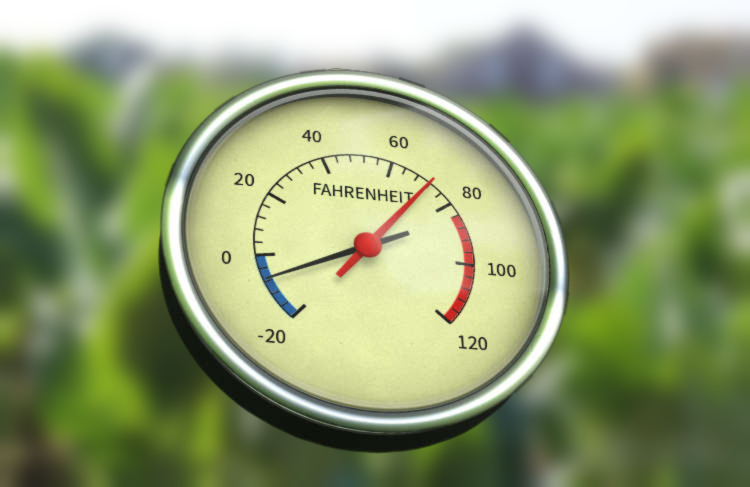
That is 72 °F
